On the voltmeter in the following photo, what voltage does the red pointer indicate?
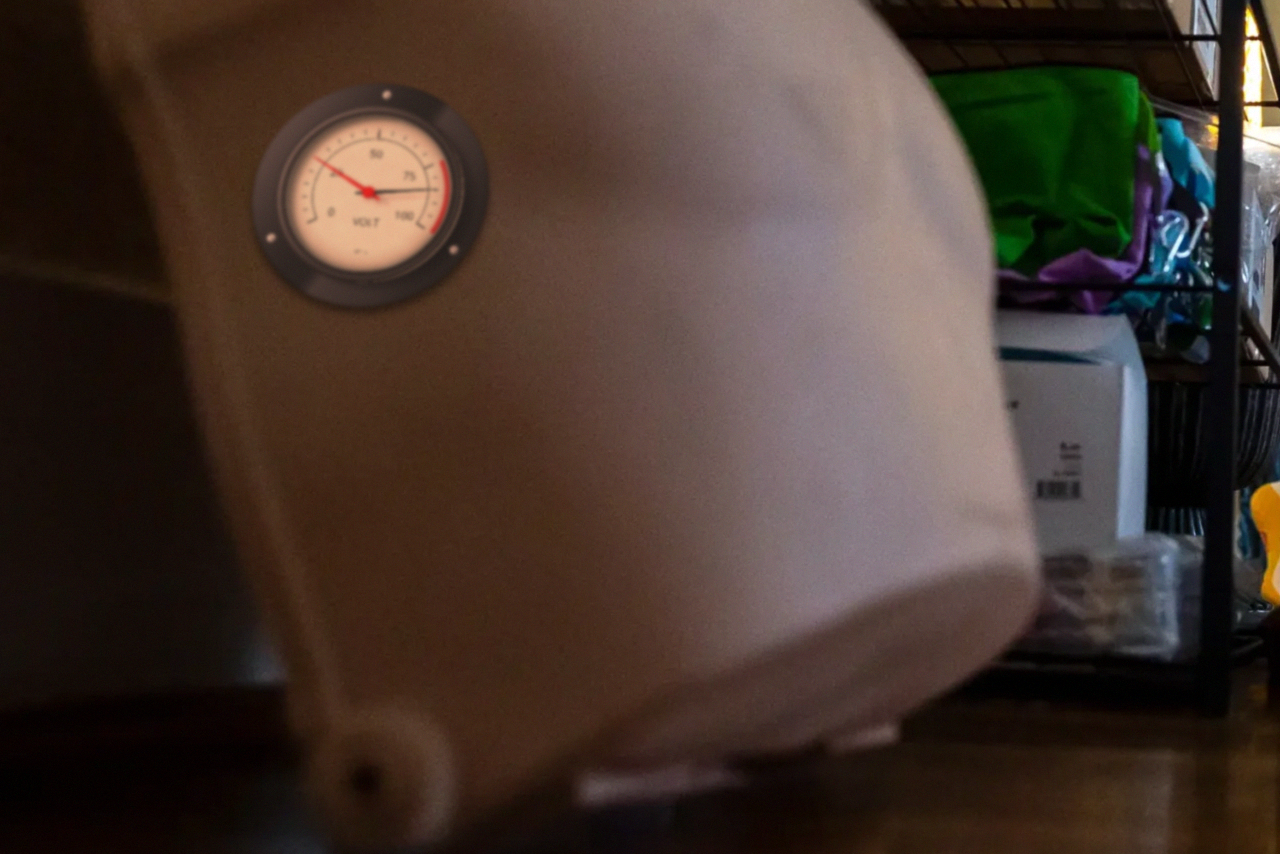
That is 25 V
